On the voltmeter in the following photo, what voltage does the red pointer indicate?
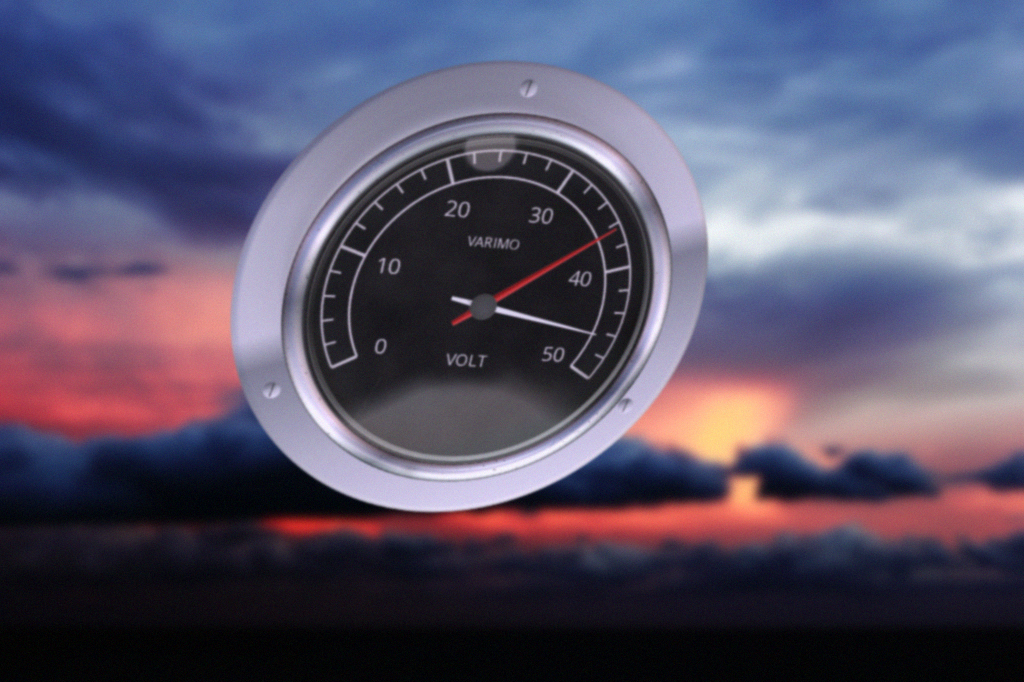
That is 36 V
